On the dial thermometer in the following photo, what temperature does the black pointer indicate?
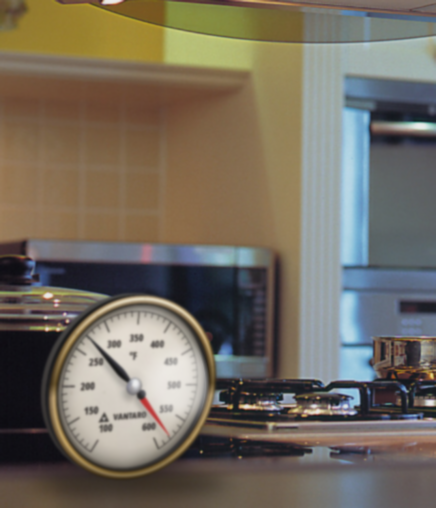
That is 270 °F
